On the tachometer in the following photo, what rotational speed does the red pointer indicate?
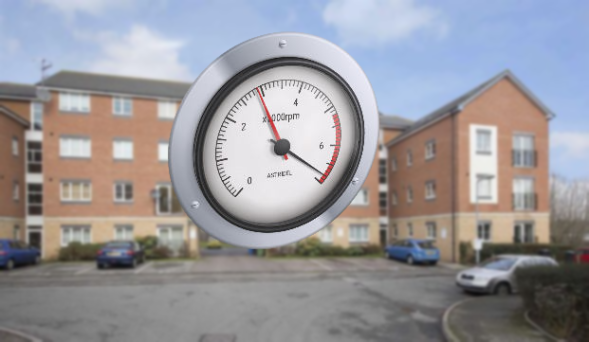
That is 2900 rpm
